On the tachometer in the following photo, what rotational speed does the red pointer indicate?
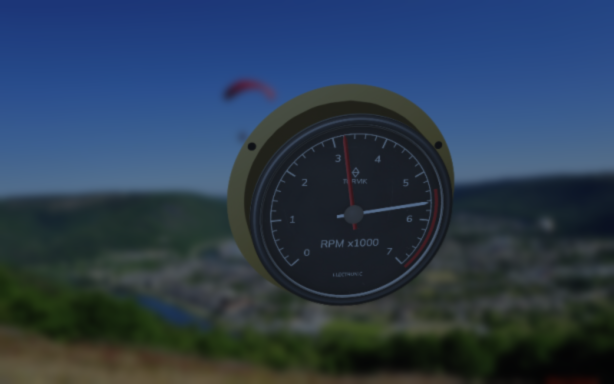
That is 3200 rpm
